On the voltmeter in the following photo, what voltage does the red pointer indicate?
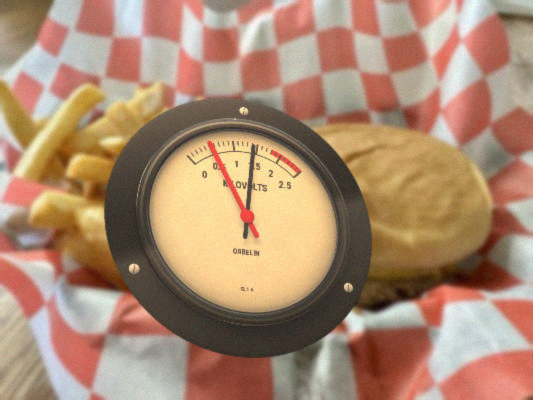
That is 0.5 kV
